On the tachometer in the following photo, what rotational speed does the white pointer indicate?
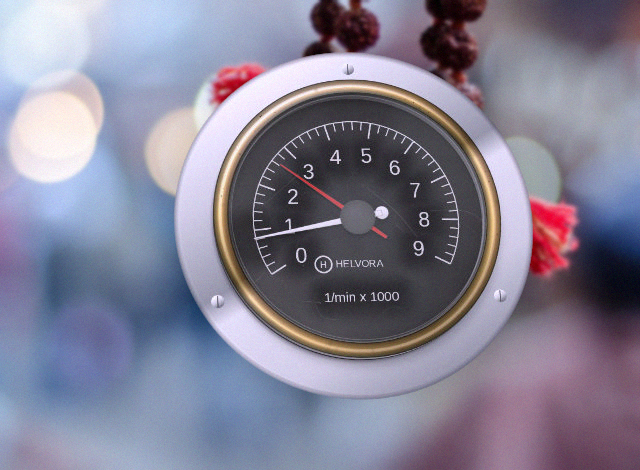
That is 800 rpm
